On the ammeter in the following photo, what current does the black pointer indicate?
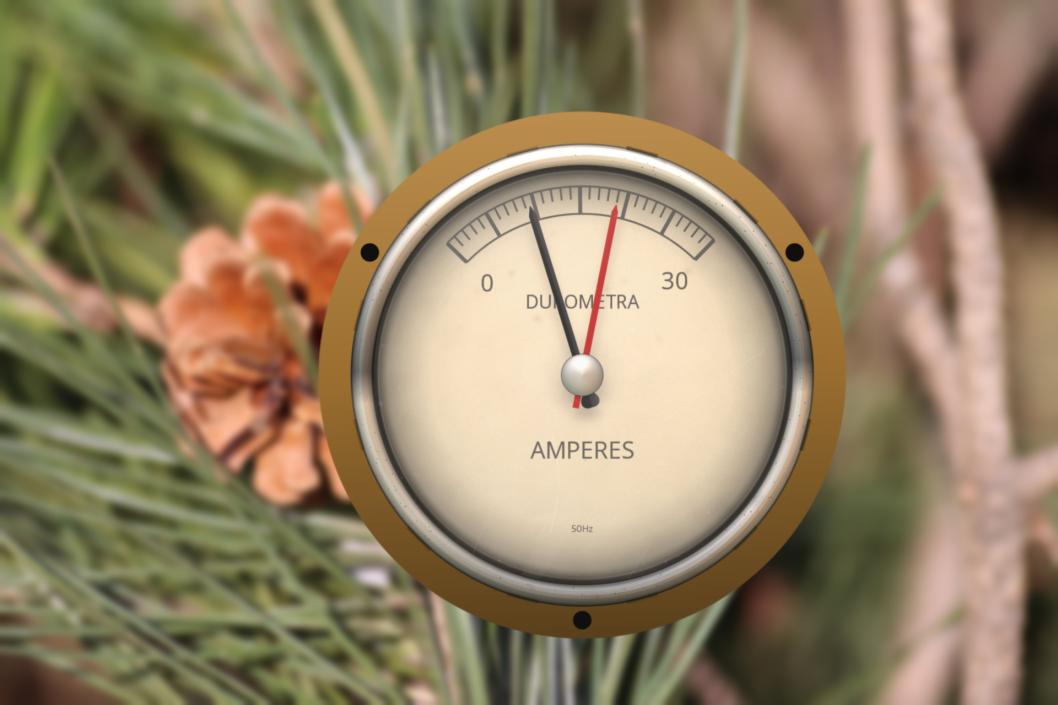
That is 9.5 A
